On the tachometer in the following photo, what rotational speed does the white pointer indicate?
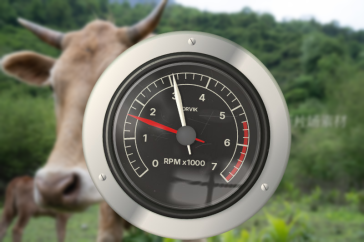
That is 3100 rpm
